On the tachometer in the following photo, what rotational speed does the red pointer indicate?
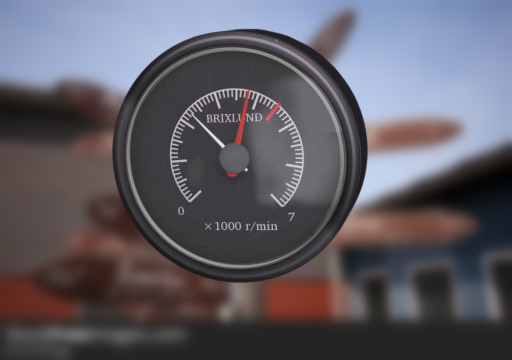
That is 3800 rpm
